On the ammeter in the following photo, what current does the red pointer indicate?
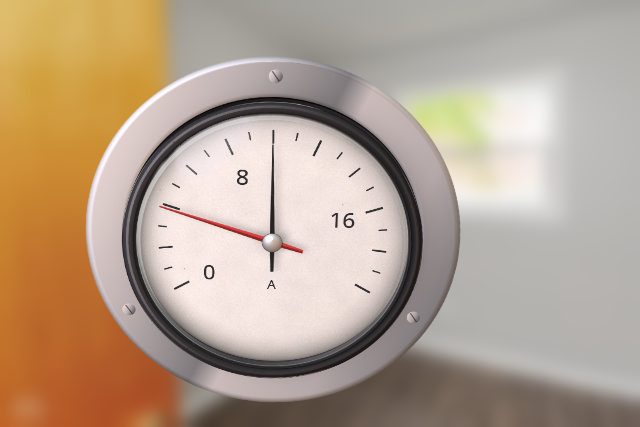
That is 4 A
